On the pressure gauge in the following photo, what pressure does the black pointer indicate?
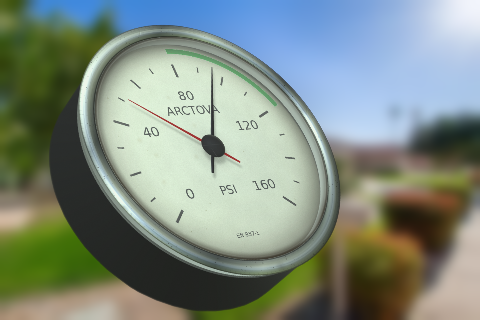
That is 95 psi
